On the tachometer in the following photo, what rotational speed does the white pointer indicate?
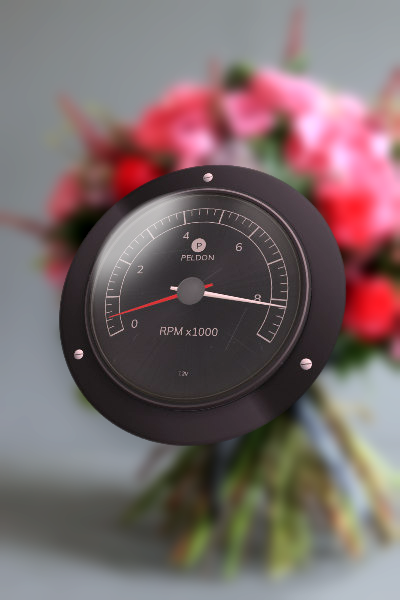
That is 8200 rpm
